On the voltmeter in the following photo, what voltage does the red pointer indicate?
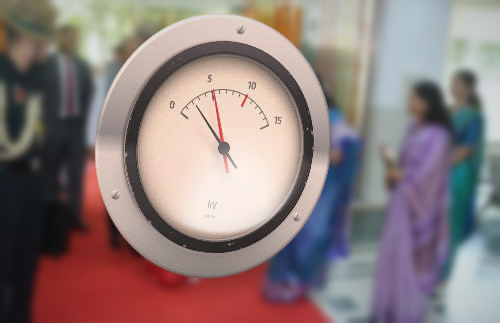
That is 5 kV
